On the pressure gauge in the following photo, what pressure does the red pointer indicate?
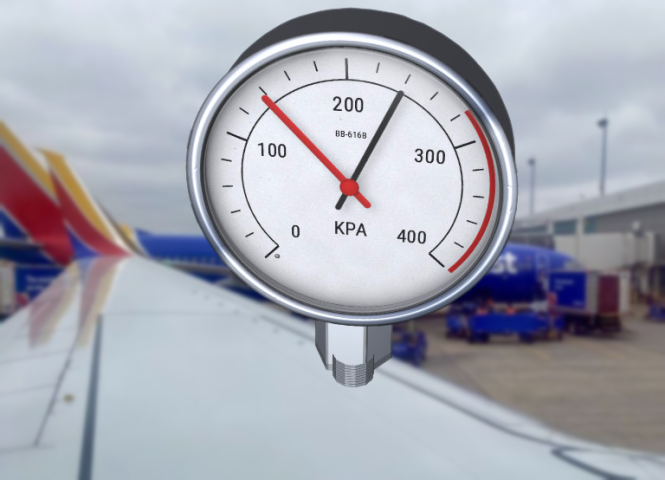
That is 140 kPa
